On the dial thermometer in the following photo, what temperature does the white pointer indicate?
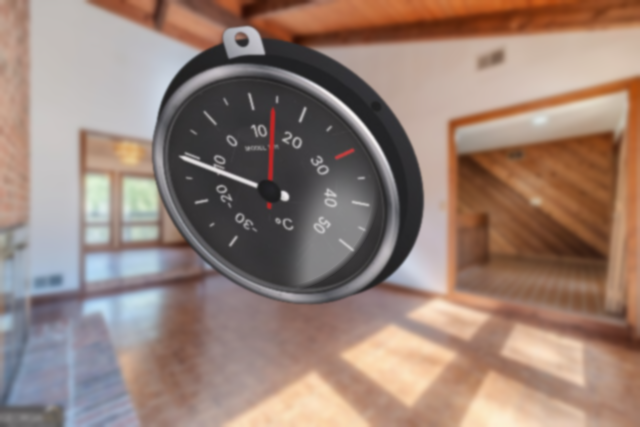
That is -10 °C
